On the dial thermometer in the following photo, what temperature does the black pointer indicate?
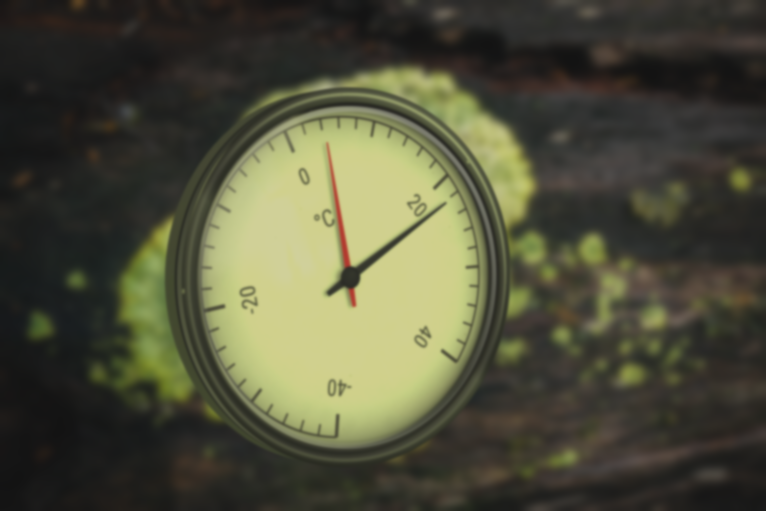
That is 22 °C
